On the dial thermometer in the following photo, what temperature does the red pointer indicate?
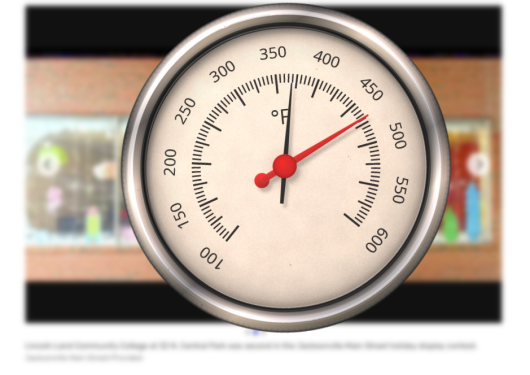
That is 470 °F
